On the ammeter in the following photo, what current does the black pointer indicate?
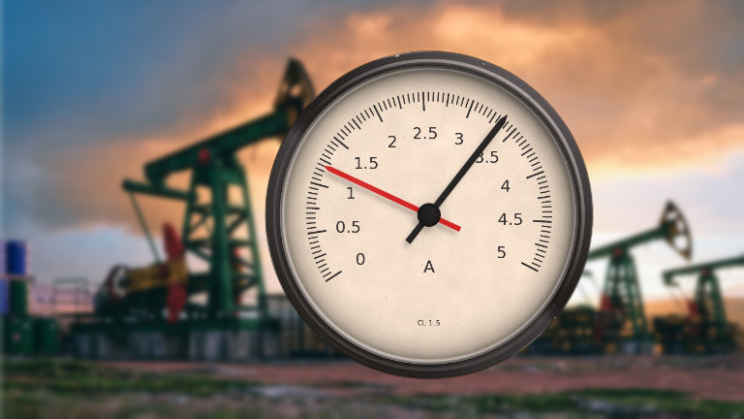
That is 3.35 A
